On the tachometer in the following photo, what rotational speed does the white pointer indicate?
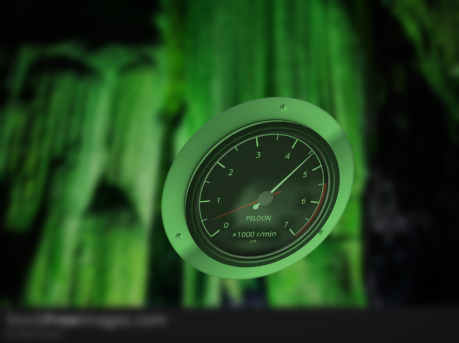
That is 4500 rpm
